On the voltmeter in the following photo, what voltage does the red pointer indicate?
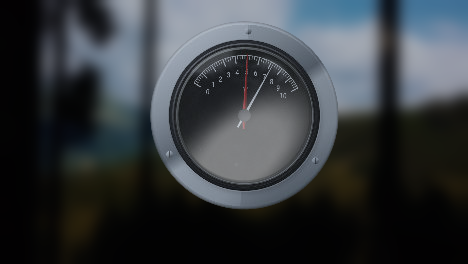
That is 5 V
